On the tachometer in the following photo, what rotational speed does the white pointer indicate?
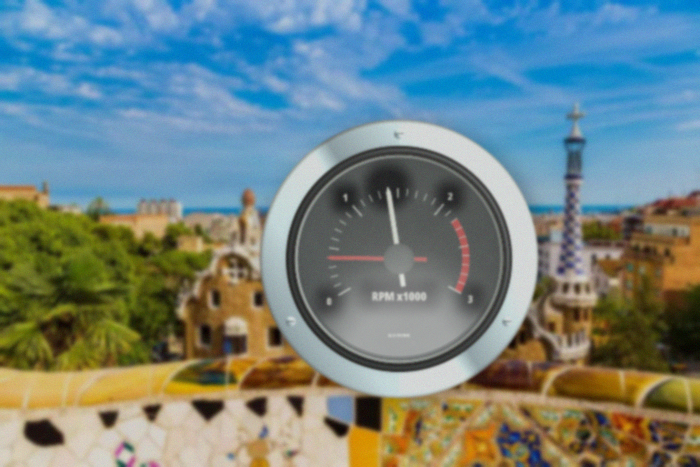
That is 1400 rpm
